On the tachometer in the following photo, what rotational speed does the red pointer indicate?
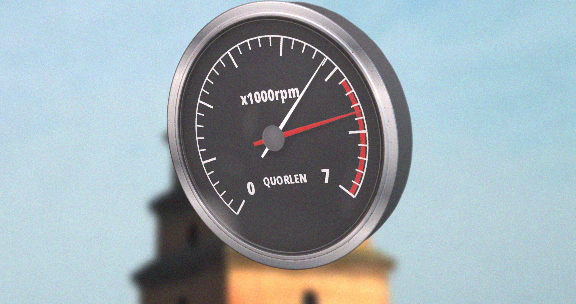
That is 5700 rpm
